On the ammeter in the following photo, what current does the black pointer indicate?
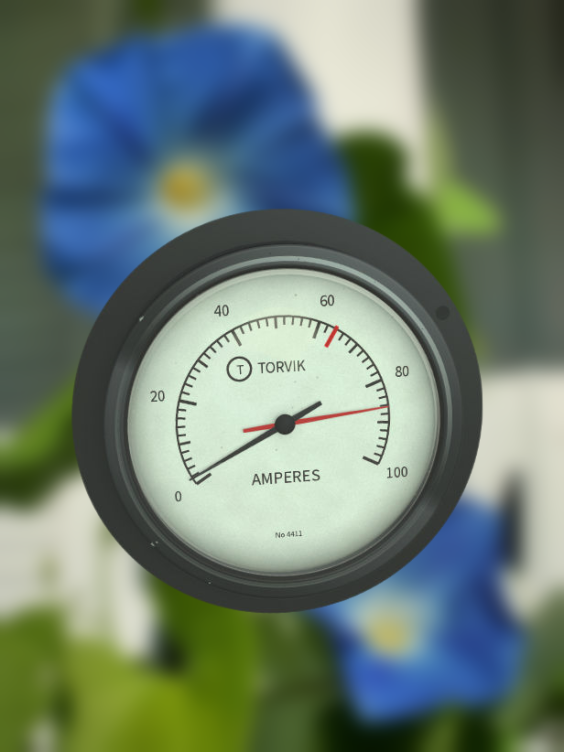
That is 2 A
